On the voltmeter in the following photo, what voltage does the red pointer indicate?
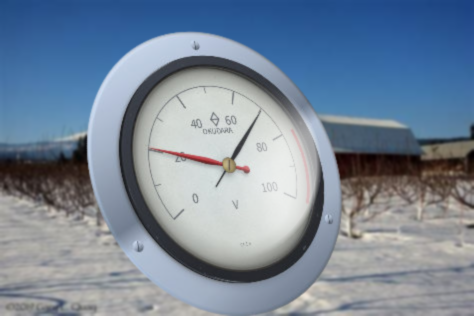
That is 20 V
